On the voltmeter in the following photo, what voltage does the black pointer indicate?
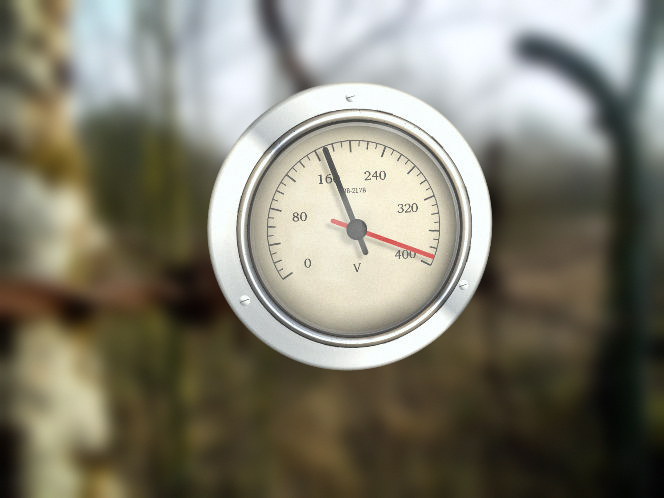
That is 170 V
